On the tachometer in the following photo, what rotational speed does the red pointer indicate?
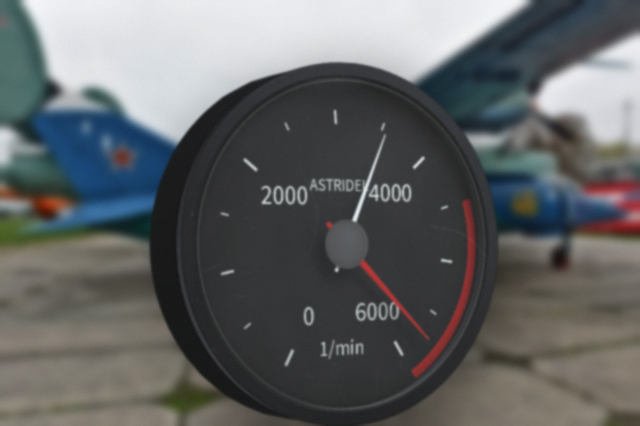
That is 5750 rpm
